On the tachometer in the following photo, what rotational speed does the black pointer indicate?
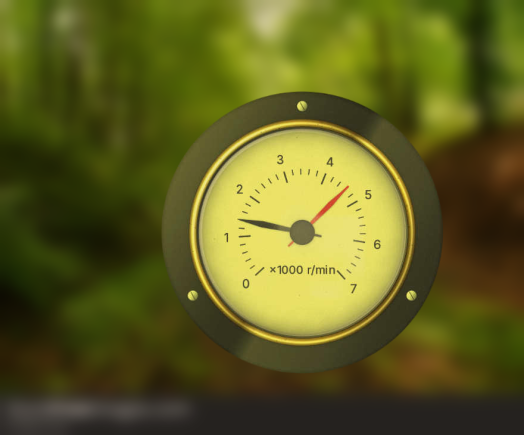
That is 1400 rpm
